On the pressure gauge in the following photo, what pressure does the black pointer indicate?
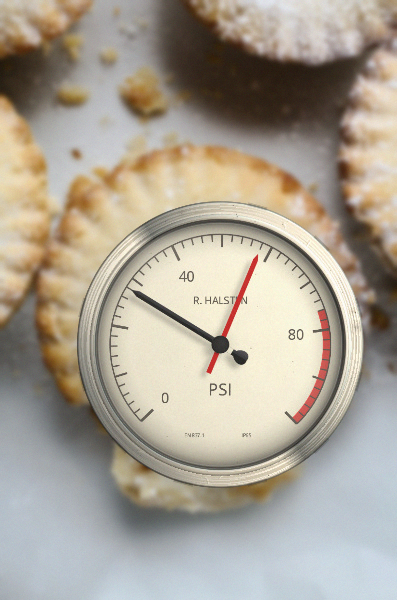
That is 28 psi
